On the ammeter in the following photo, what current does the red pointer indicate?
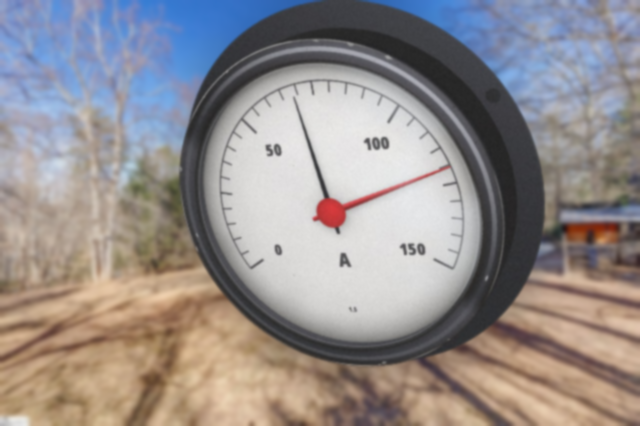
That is 120 A
